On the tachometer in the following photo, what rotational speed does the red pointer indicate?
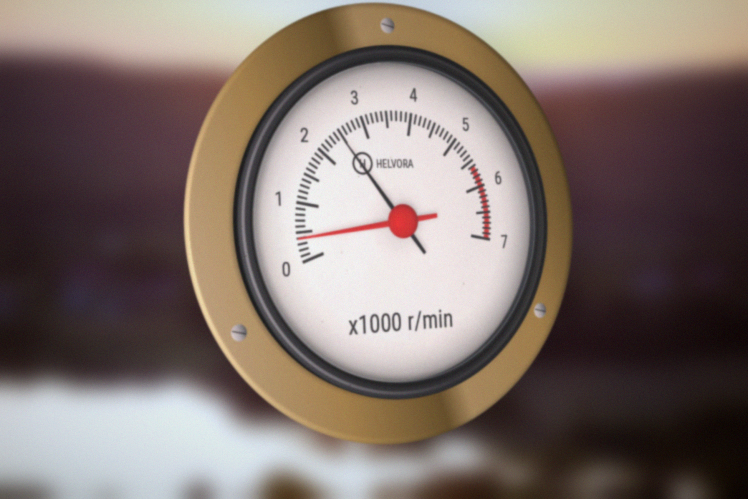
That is 400 rpm
